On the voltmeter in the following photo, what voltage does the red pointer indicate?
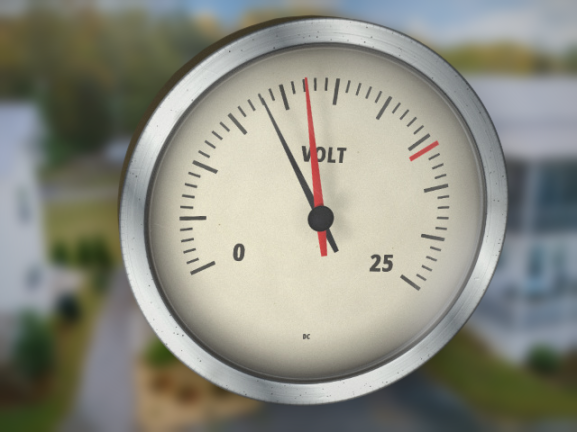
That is 11 V
